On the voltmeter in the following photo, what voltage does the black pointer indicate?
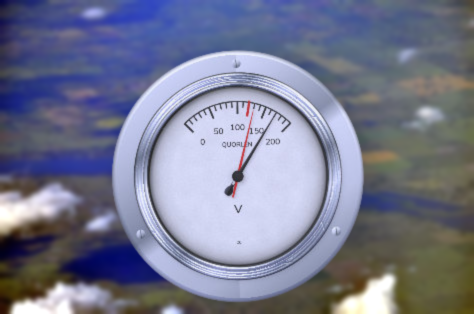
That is 170 V
